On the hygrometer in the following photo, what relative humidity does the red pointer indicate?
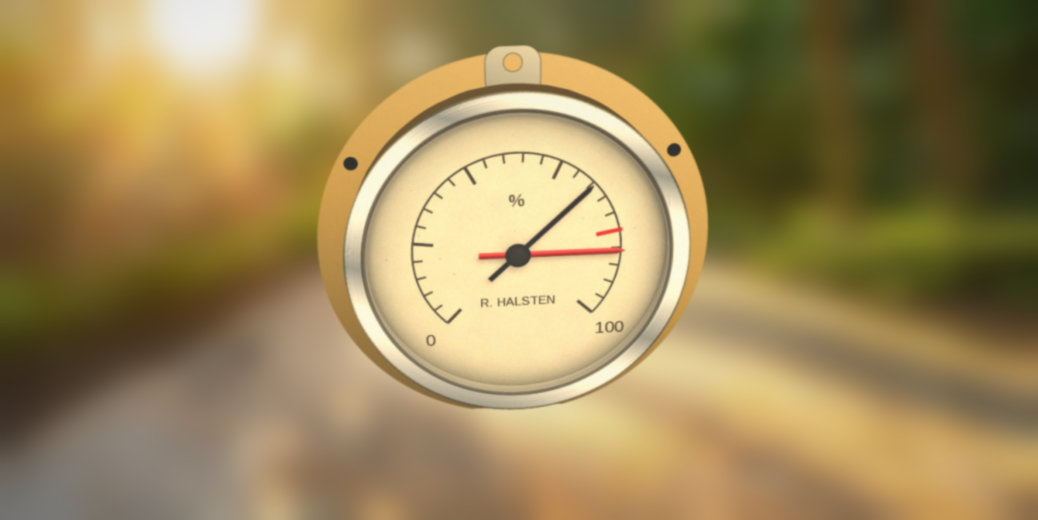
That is 84 %
